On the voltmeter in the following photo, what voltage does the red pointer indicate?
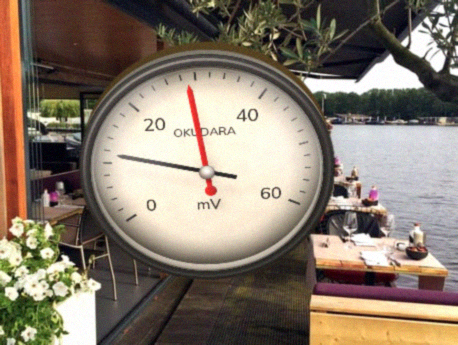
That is 29 mV
